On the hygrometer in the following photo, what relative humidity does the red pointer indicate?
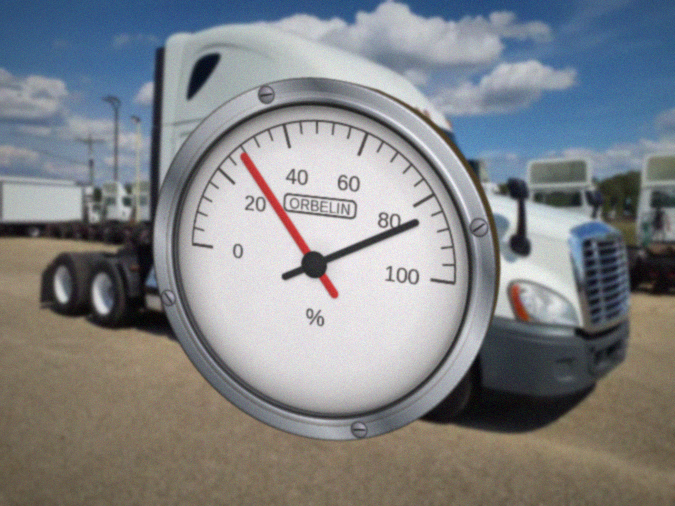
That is 28 %
